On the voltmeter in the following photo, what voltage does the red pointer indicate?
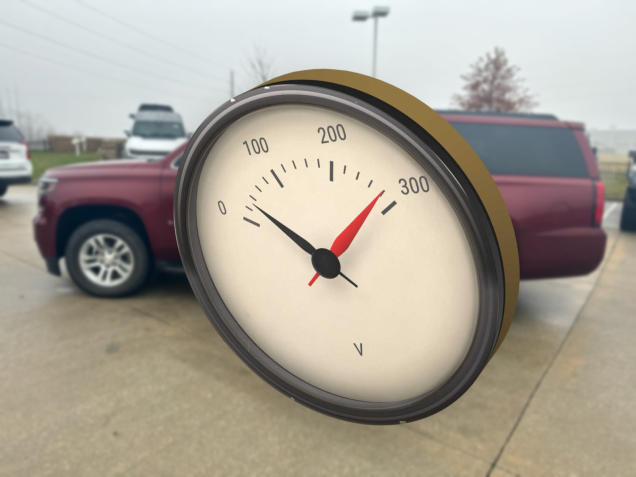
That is 280 V
